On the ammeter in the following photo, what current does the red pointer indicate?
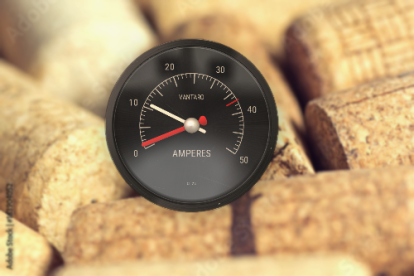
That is 1 A
